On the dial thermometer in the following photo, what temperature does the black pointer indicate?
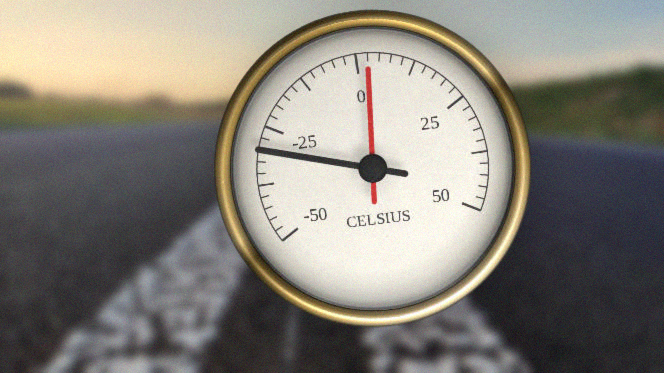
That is -30 °C
